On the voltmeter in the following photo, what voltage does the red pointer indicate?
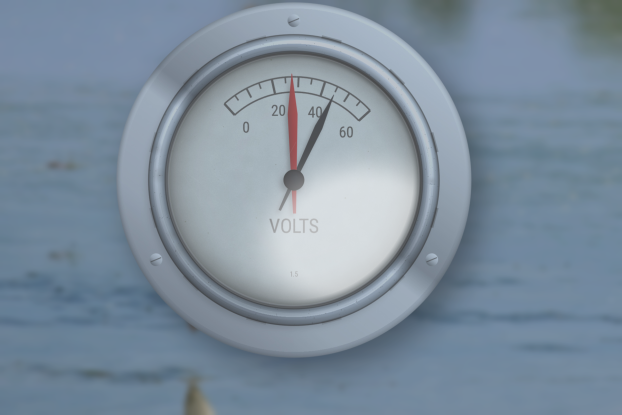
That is 27.5 V
